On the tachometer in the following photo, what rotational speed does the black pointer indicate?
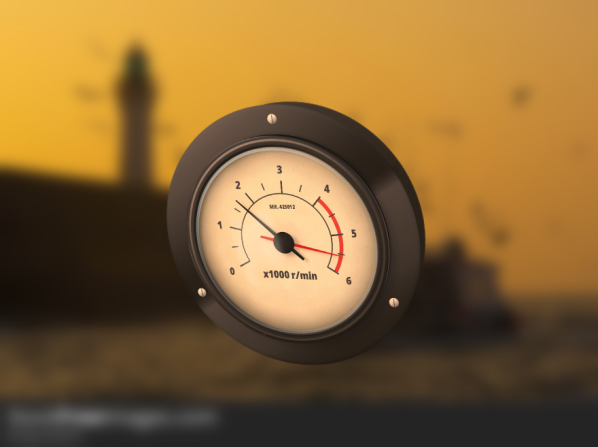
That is 1750 rpm
